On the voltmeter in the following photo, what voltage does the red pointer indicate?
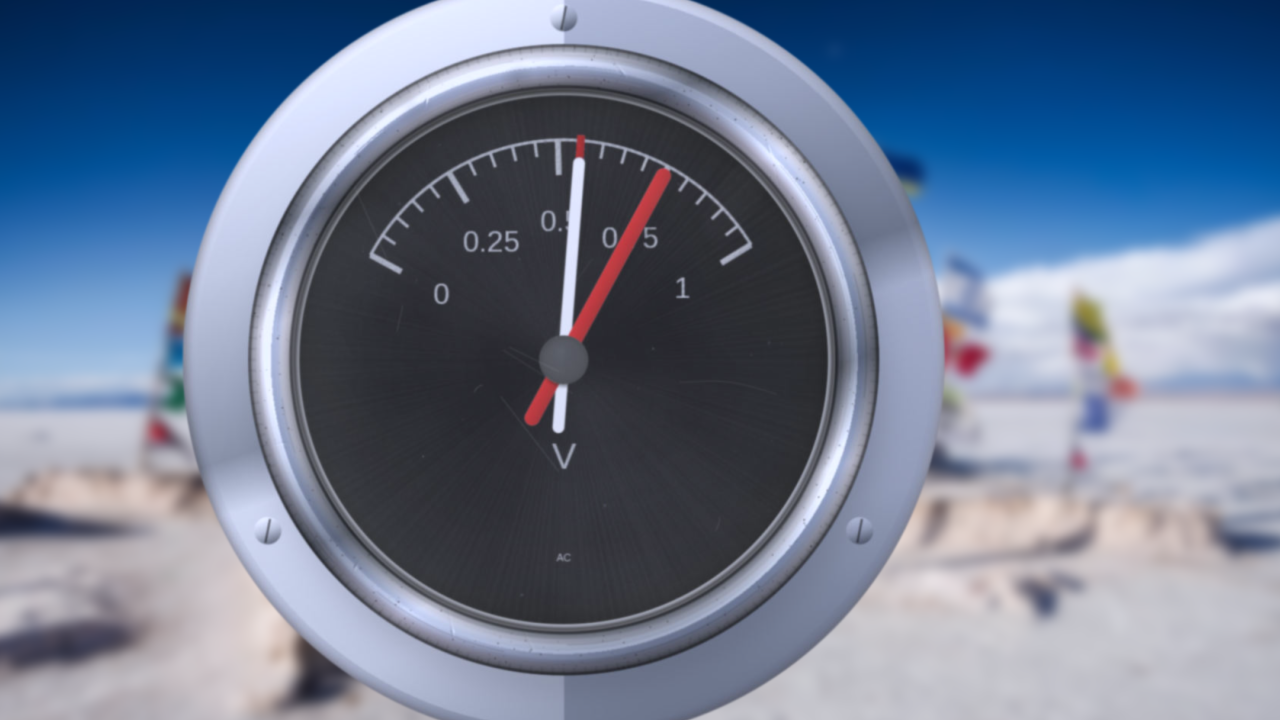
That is 0.75 V
